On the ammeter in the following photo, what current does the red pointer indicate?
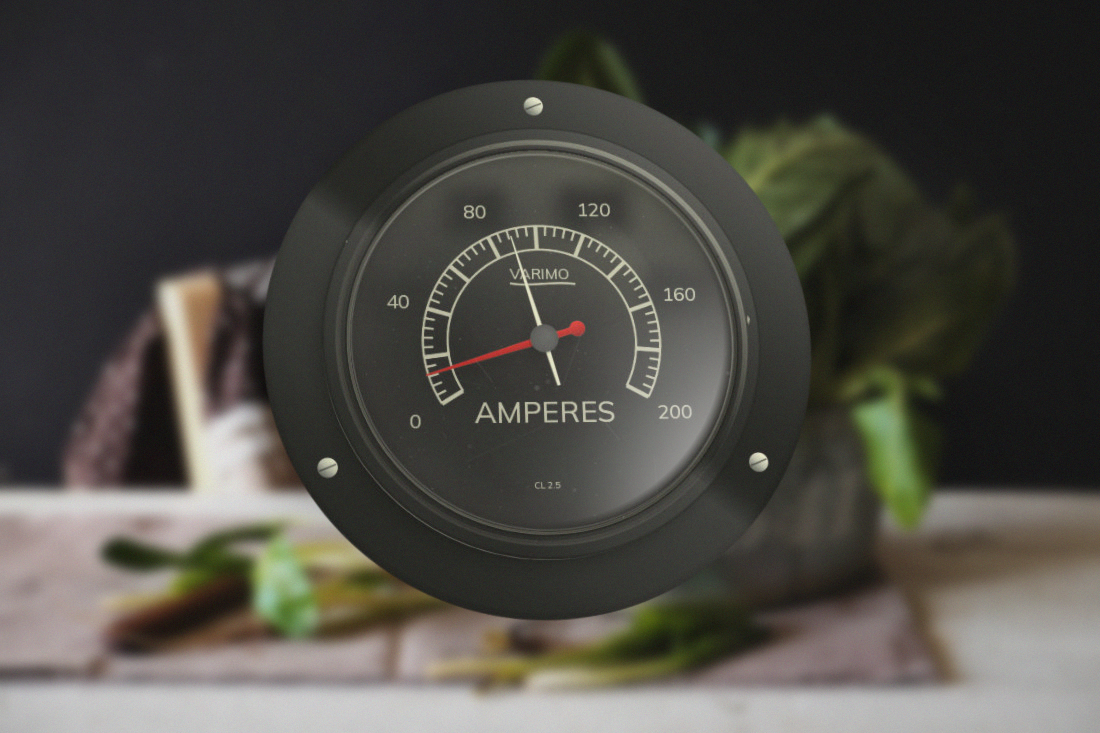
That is 12 A
